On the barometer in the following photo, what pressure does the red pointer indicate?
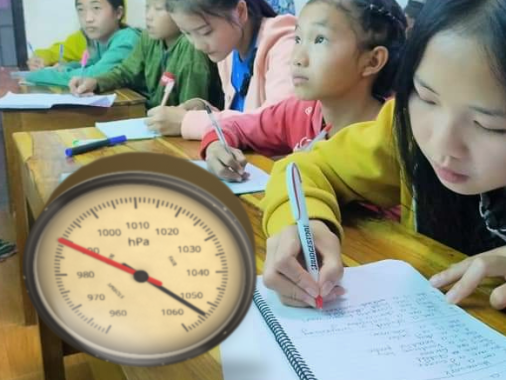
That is 990 hPa
